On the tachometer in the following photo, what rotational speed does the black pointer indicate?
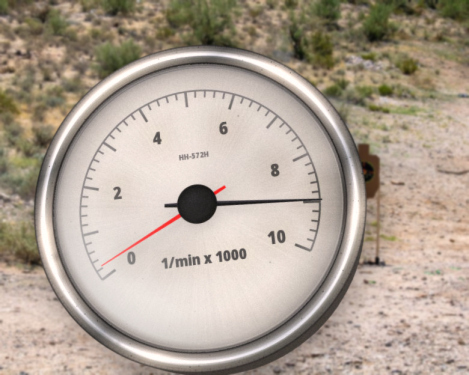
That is 9000 rpm
